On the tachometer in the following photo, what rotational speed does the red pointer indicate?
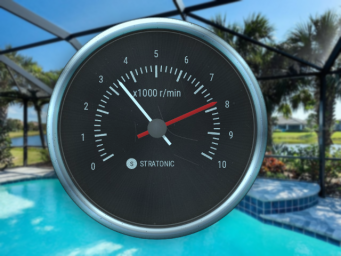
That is 7800 rpm
